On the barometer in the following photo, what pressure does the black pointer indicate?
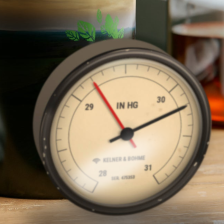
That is 30.2 inHg
